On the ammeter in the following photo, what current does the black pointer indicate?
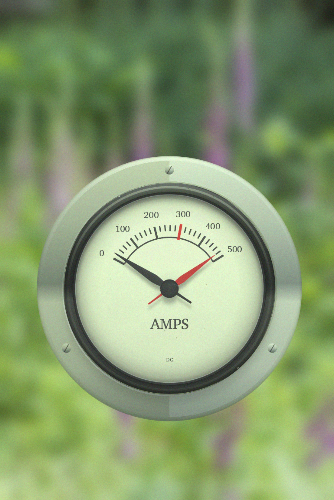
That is 20 A
